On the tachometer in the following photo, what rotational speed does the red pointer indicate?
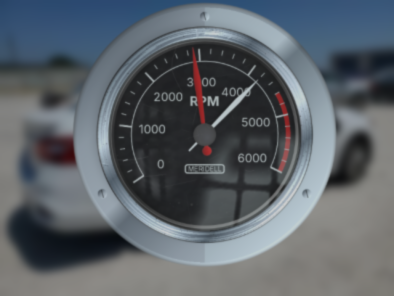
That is 2900 rpm
